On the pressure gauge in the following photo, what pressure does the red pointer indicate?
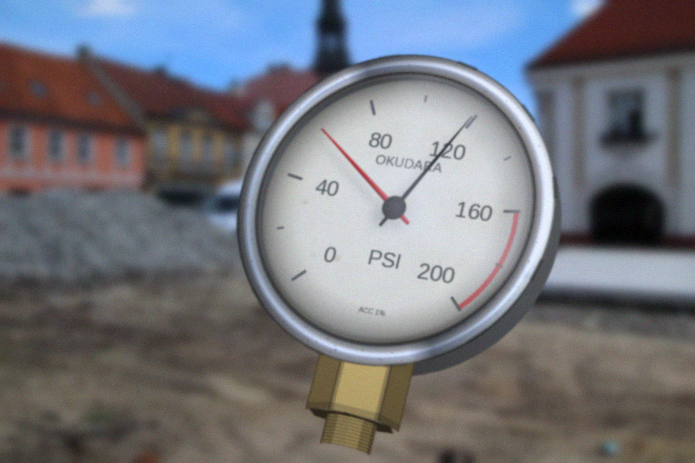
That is 60 psi
